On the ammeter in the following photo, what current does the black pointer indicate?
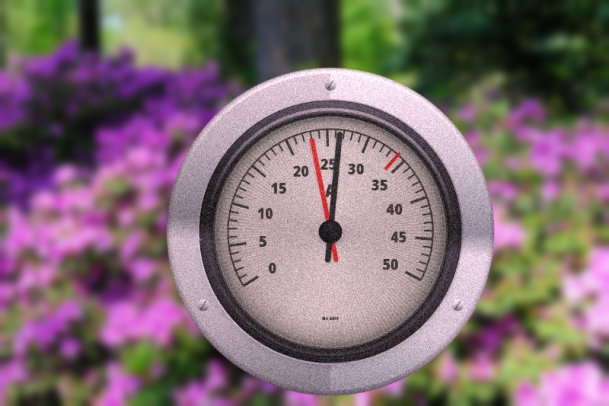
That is 26.5 A
